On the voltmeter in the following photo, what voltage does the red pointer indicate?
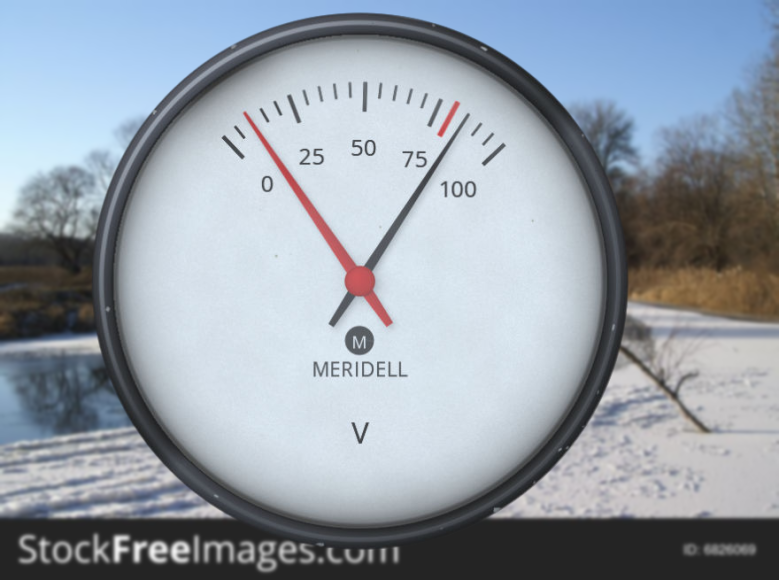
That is 10 V
